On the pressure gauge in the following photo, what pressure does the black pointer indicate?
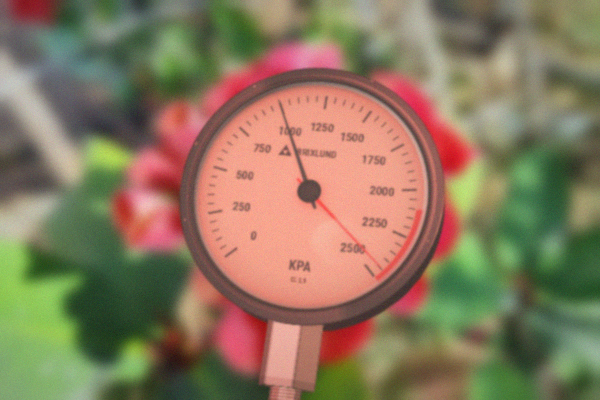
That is 1000 kPa
